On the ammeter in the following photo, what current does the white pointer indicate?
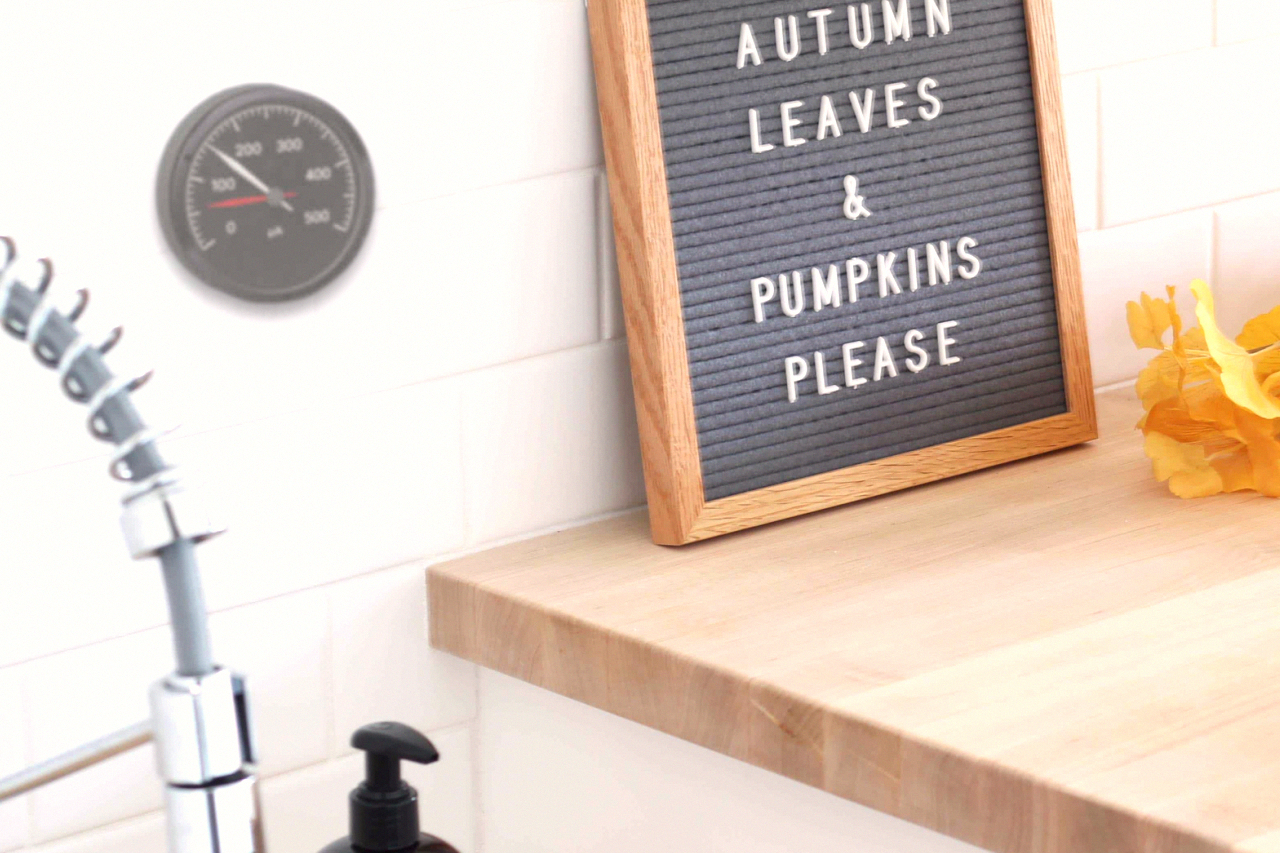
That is 150 µA
